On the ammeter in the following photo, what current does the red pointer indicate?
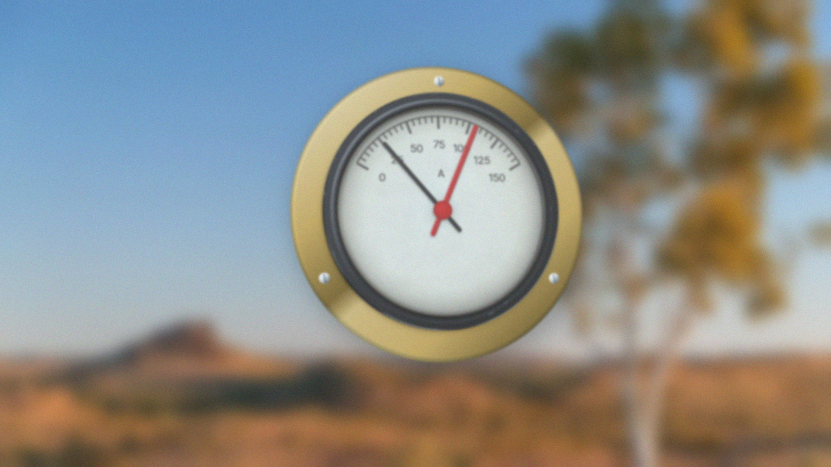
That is 105 A
